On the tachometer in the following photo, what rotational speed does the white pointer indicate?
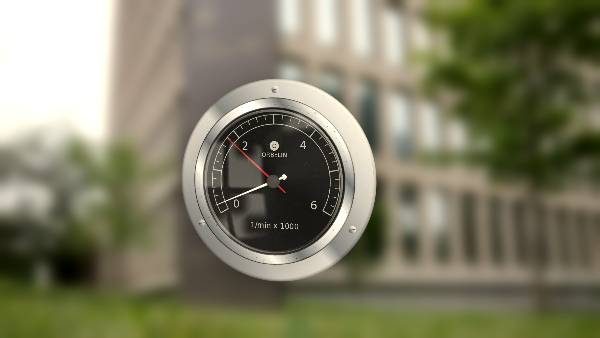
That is 200 rpm
